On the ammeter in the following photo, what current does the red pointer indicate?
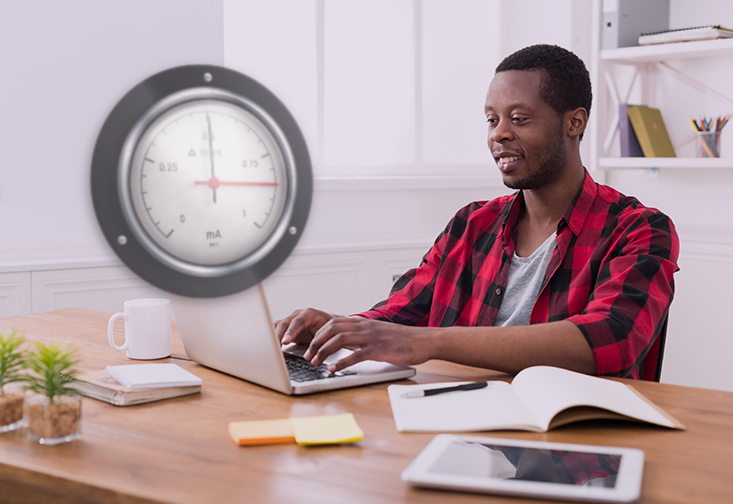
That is 0.85 mA
